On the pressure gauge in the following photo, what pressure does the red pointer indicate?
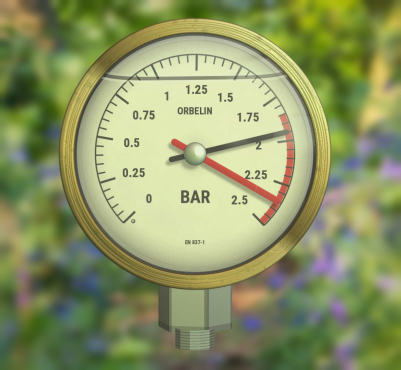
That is 2.35 bar
